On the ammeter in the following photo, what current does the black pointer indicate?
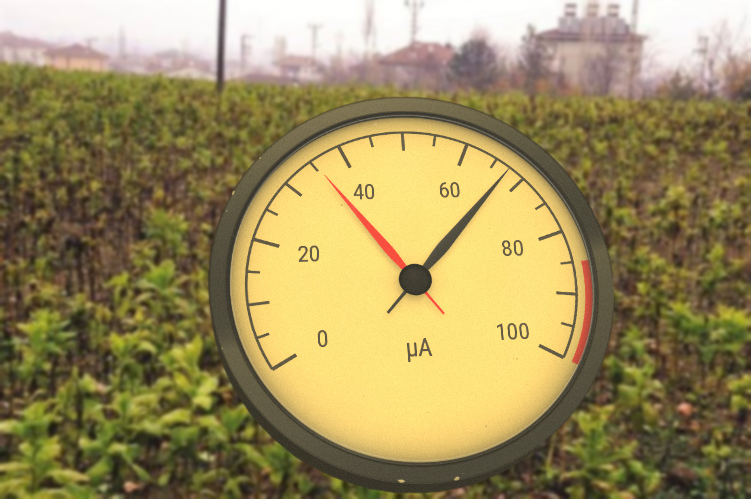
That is 67.5 µA
